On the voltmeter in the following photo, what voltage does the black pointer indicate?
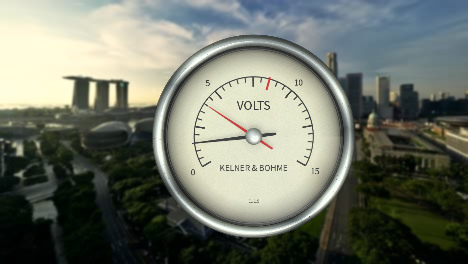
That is 1.5 V
